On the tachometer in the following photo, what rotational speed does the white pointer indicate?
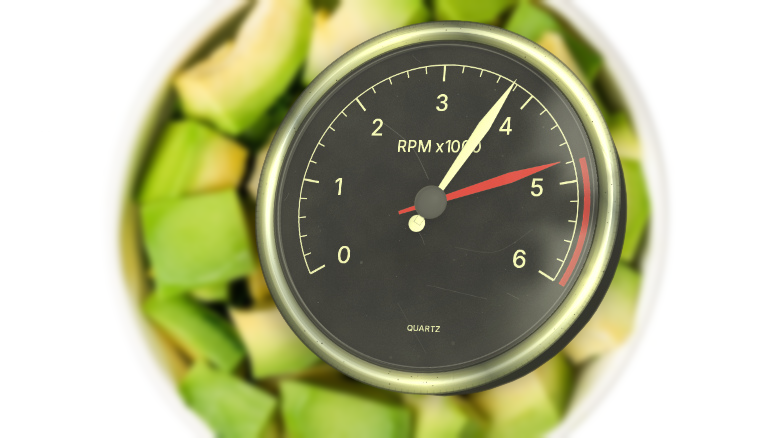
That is 3800 rpm
